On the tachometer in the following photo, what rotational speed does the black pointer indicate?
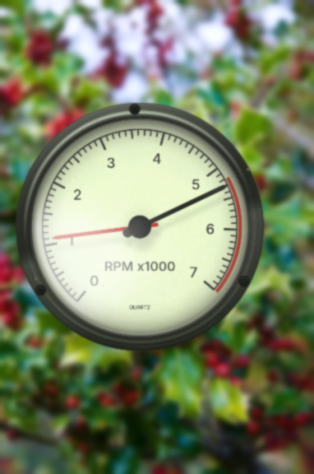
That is 5300 rpm
